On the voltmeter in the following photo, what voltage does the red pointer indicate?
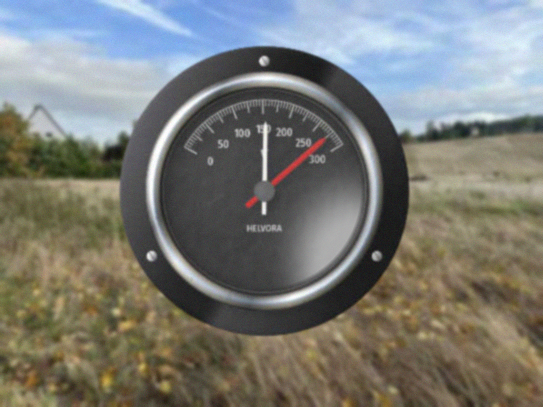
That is 275 V
